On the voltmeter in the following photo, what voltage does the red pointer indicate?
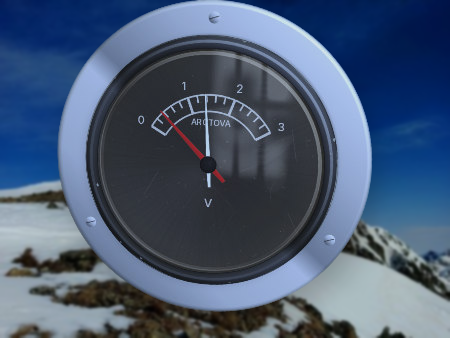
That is 0.4 V
